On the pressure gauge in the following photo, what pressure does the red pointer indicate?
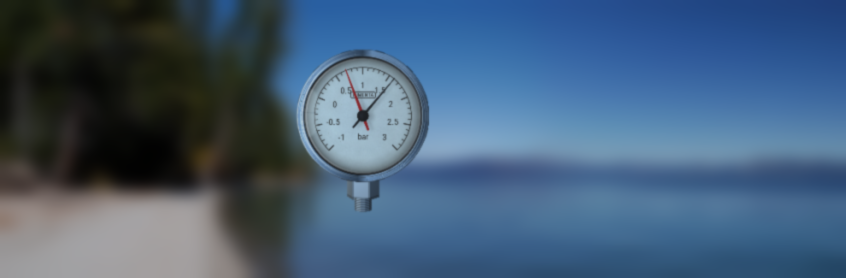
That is 0.7 bar
